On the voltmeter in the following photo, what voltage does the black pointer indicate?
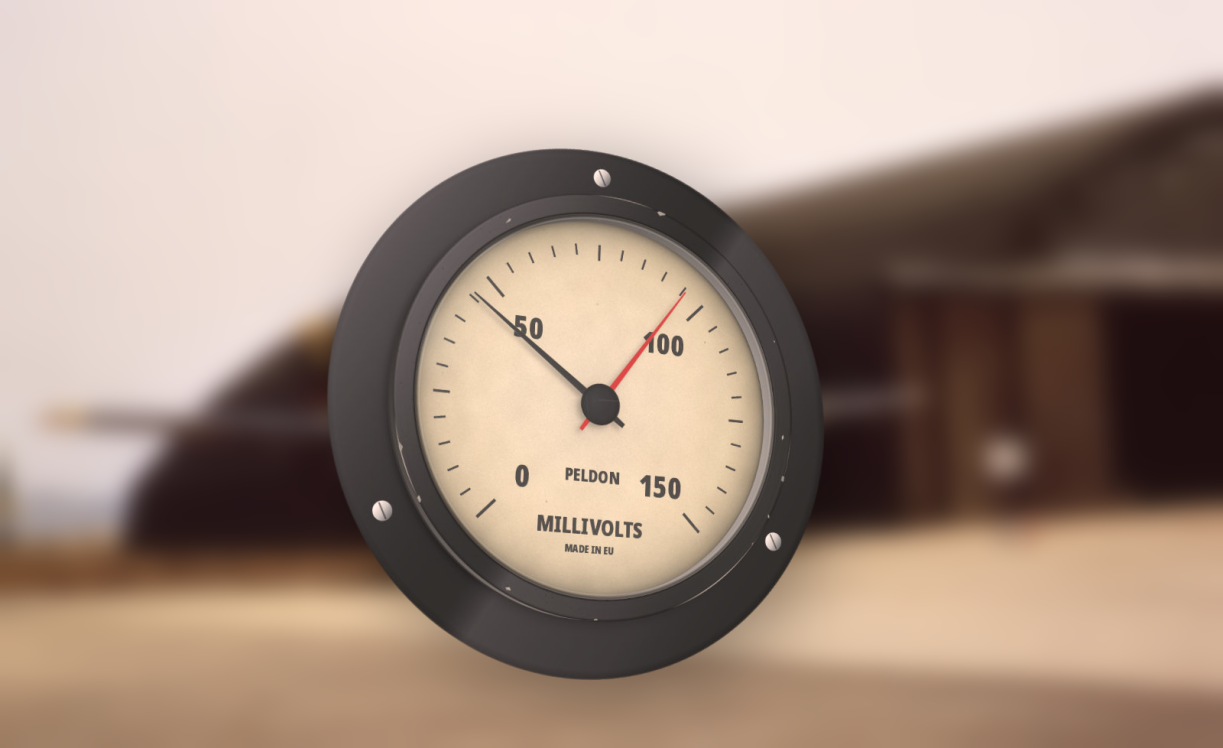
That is 45 mV
